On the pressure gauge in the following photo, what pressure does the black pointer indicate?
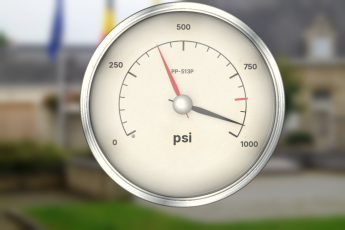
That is 950 psi
